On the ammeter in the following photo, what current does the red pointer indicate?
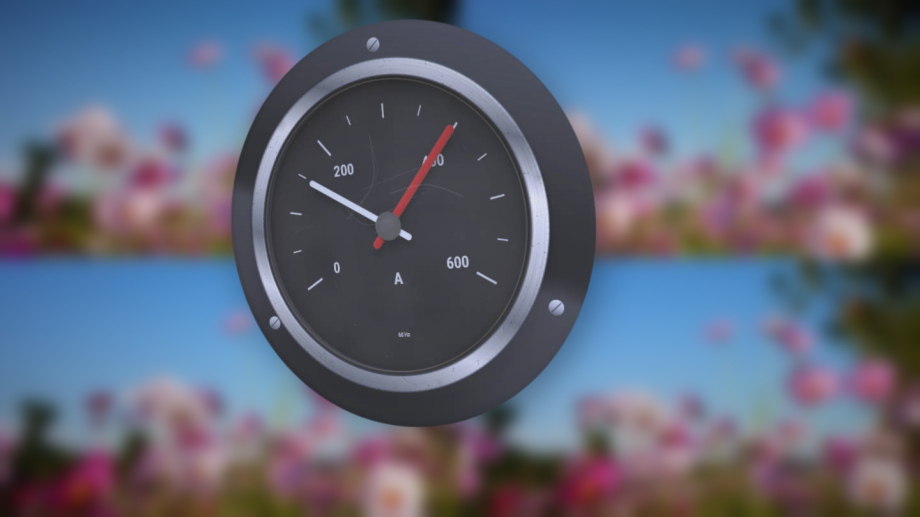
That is 400 A
